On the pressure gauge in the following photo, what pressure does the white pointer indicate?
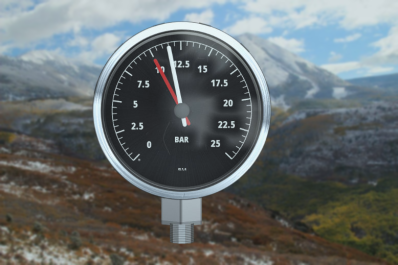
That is 11.5 bar
